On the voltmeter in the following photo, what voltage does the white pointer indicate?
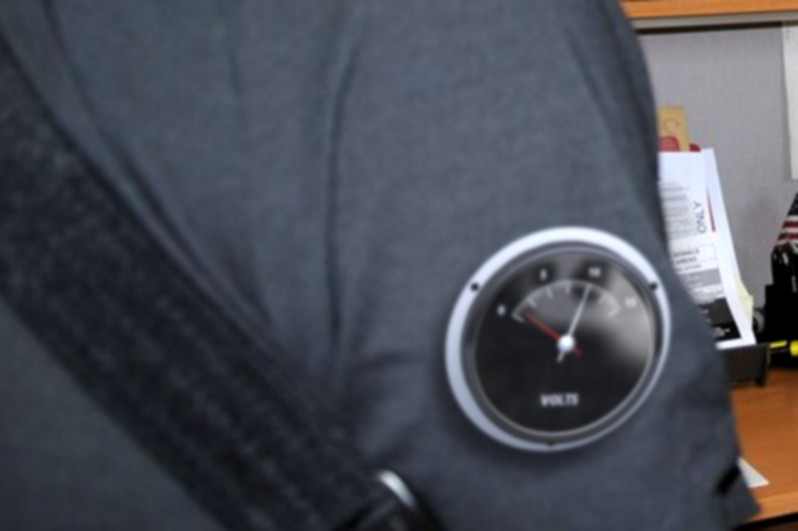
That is 10 V
